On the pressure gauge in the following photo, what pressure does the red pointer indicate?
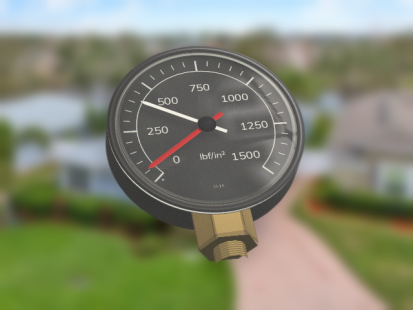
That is 50 psi
